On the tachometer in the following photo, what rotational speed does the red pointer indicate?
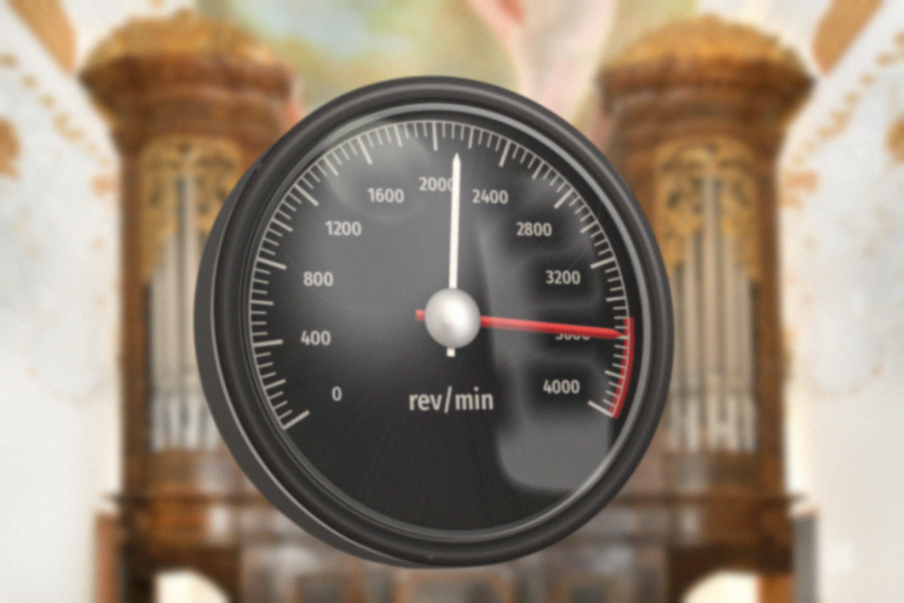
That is 3600 rpm
